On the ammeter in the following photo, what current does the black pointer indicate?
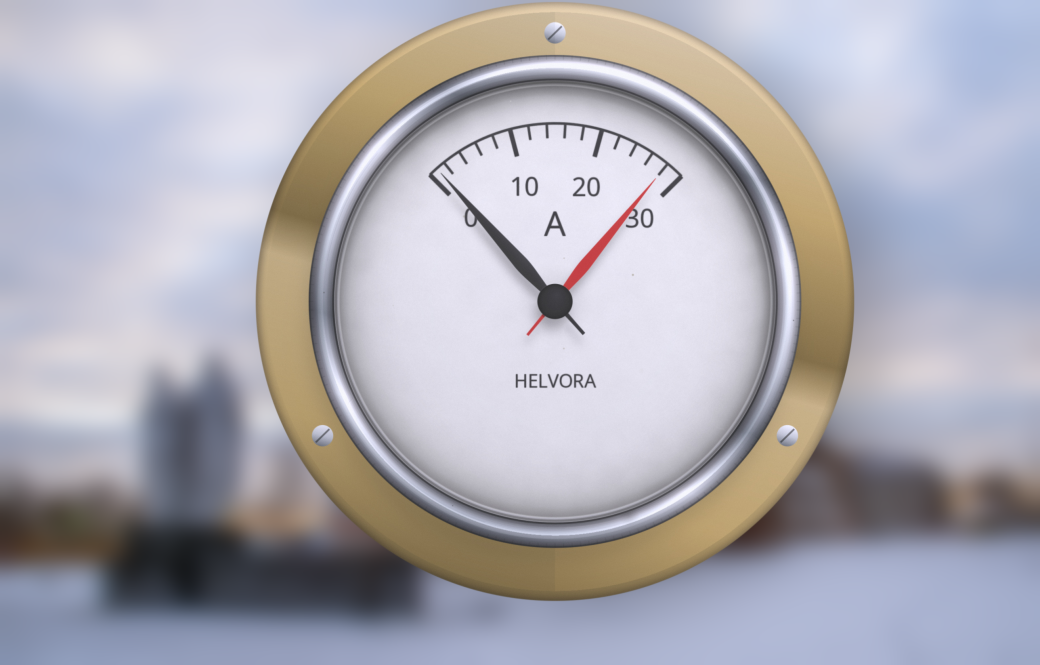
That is 1 A
